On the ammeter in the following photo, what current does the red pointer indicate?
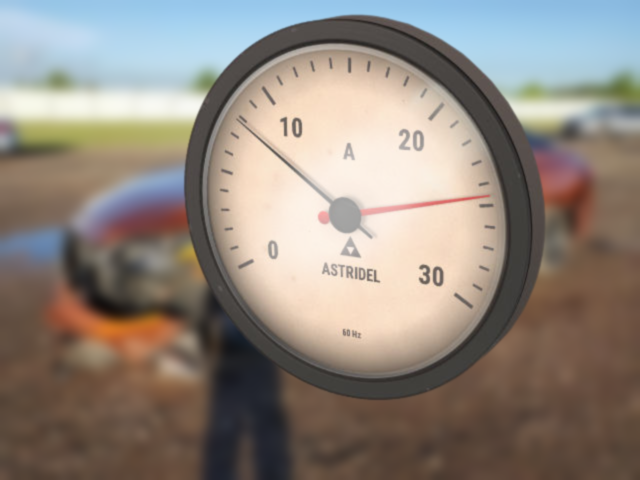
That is 24.5 A
